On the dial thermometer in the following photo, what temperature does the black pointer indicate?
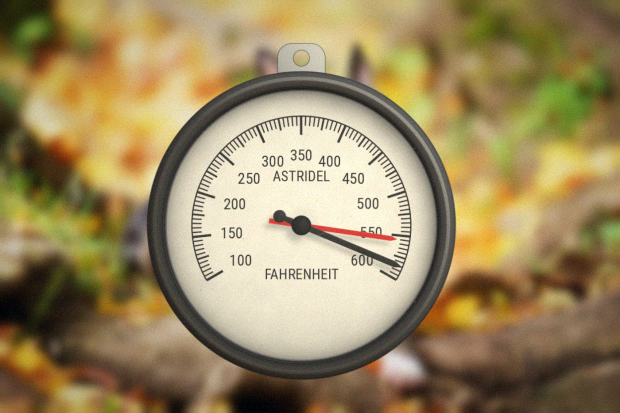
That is 585 °F
